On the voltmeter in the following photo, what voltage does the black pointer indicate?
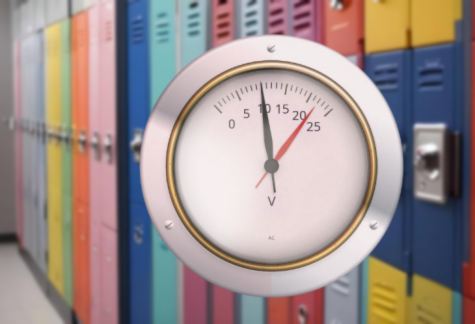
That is 10 V
